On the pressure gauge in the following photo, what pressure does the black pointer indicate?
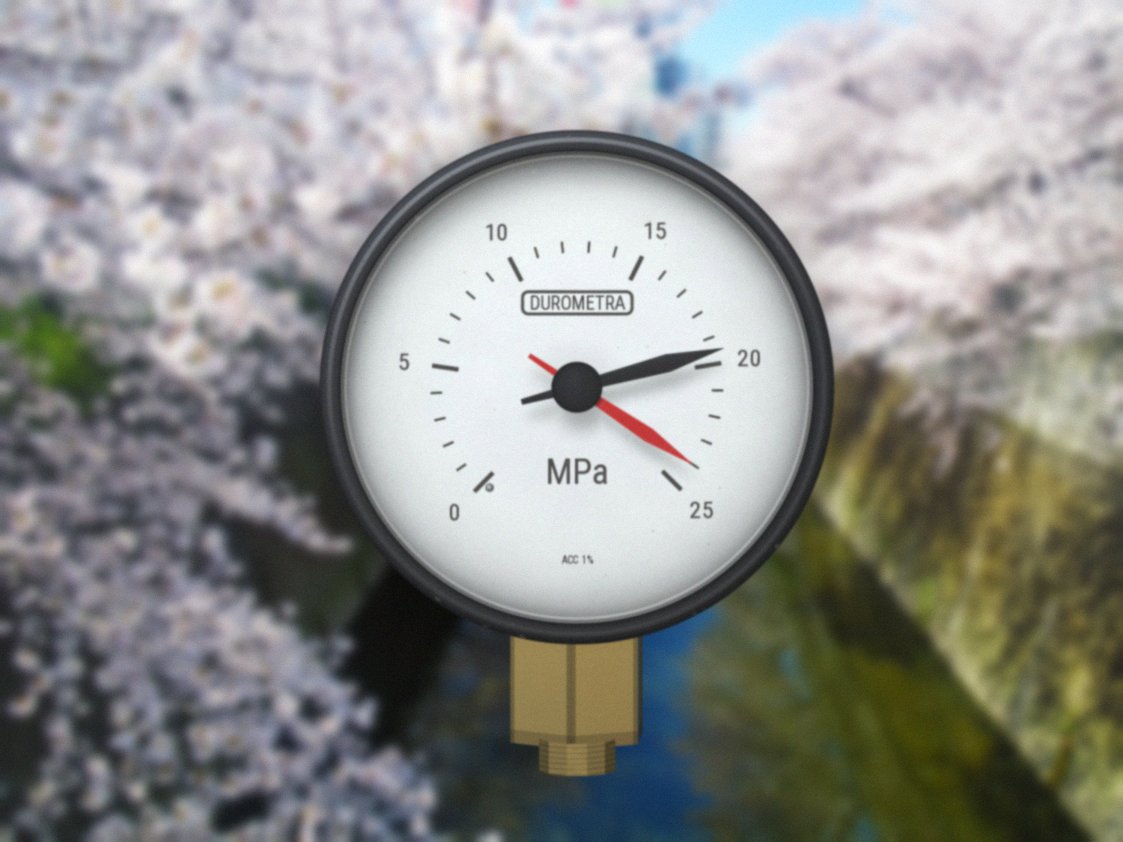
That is 19.5 MPa
